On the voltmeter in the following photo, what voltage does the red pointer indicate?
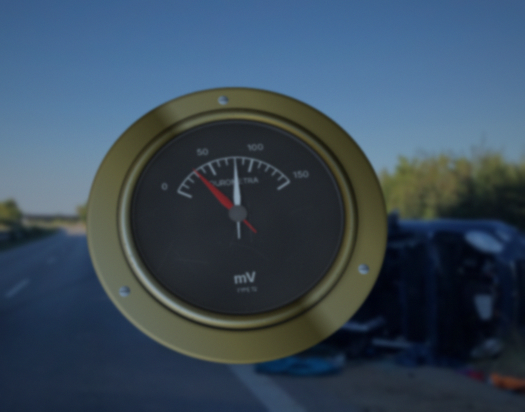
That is 30 mV
